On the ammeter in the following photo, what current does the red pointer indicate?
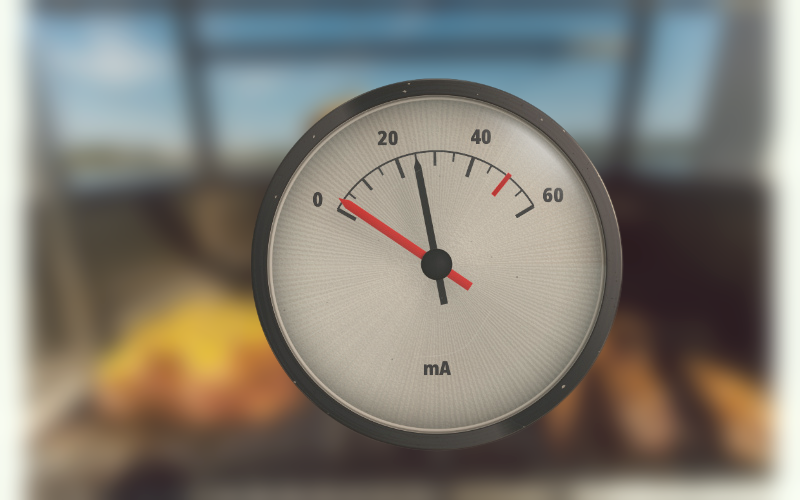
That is 2.5 mA
